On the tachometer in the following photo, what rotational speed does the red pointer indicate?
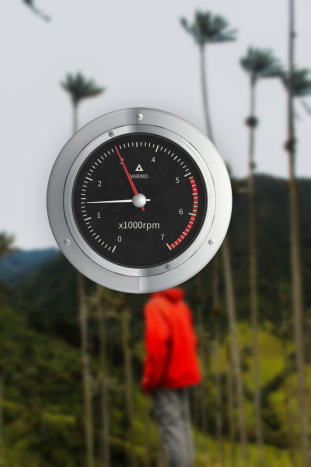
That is 3000 rpm
